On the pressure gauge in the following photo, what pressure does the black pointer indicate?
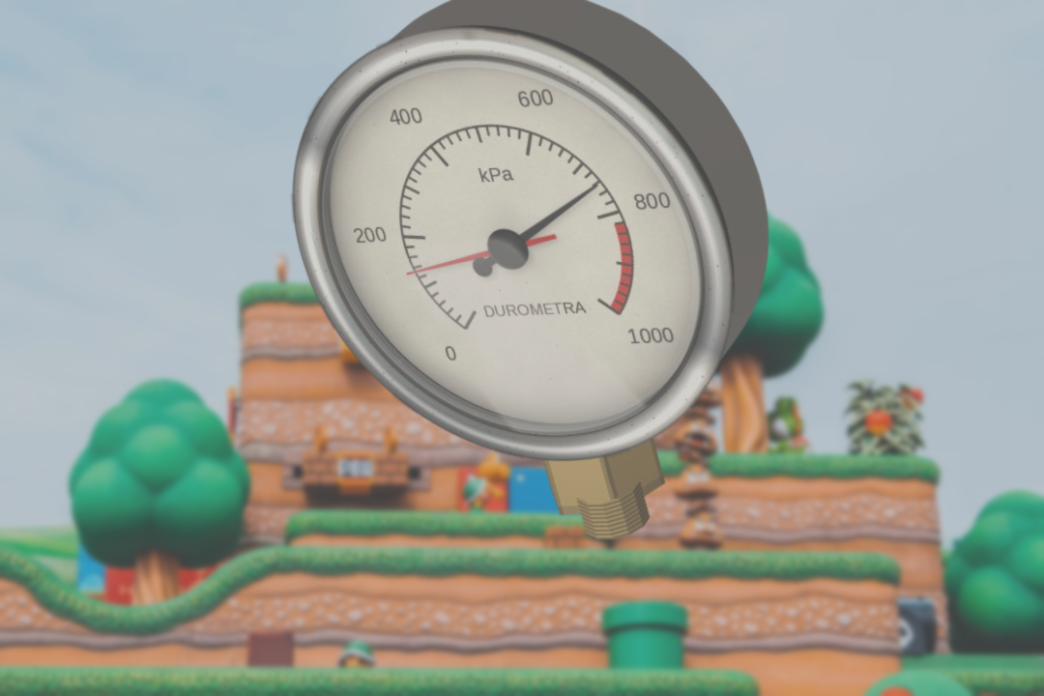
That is 740 kPa
